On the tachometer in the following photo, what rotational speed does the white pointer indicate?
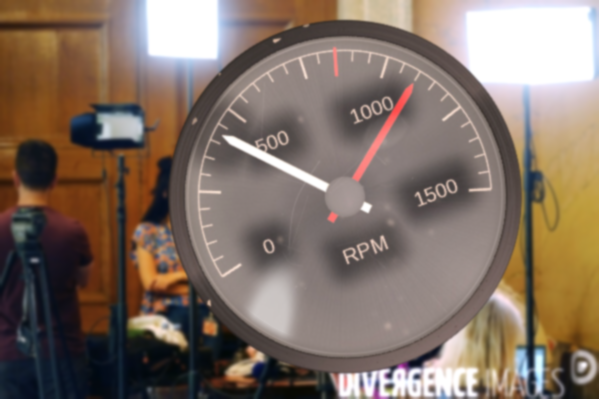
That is 425 rpm
